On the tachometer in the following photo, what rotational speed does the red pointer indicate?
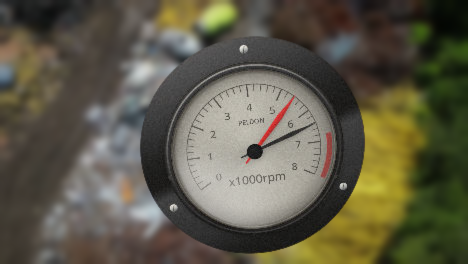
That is 5400 rpm
